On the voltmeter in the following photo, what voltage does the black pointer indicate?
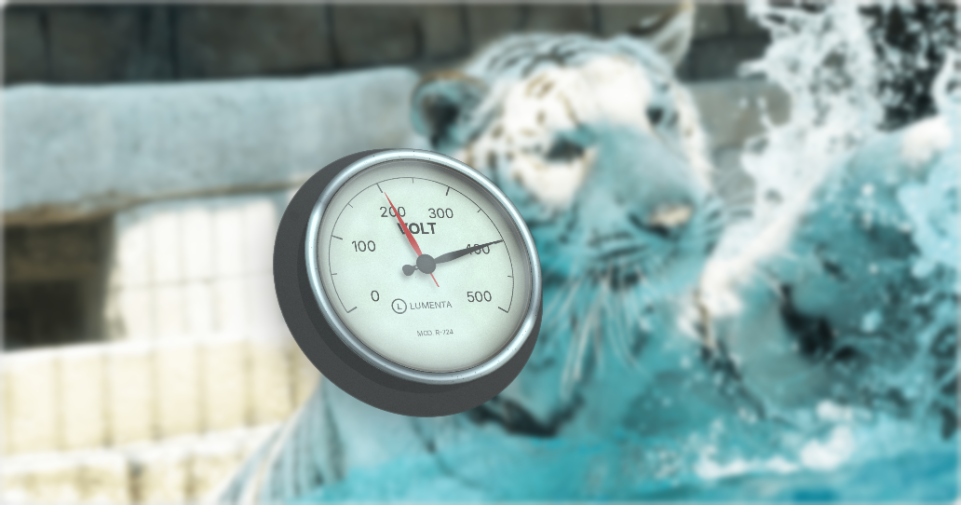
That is 400 V
